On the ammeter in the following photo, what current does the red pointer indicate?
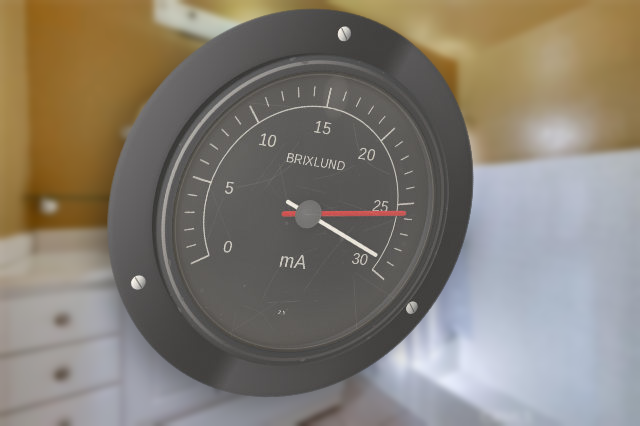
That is 25.5 mA
